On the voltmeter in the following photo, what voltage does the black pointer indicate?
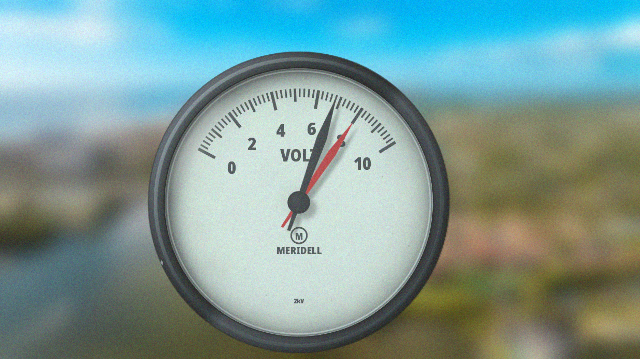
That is 6.8 V
